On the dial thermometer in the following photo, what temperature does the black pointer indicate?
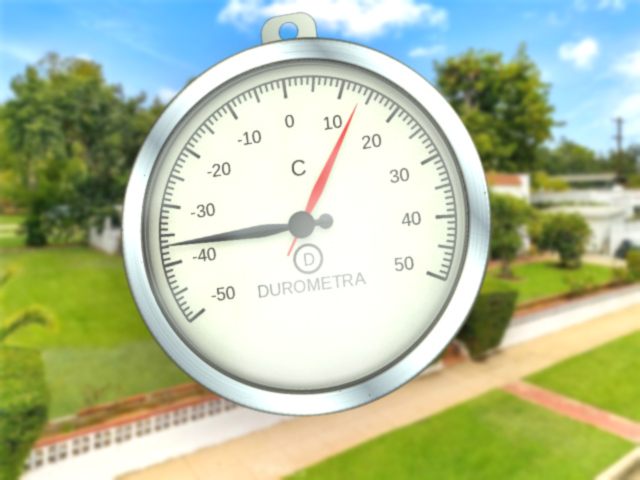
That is -37 °C
